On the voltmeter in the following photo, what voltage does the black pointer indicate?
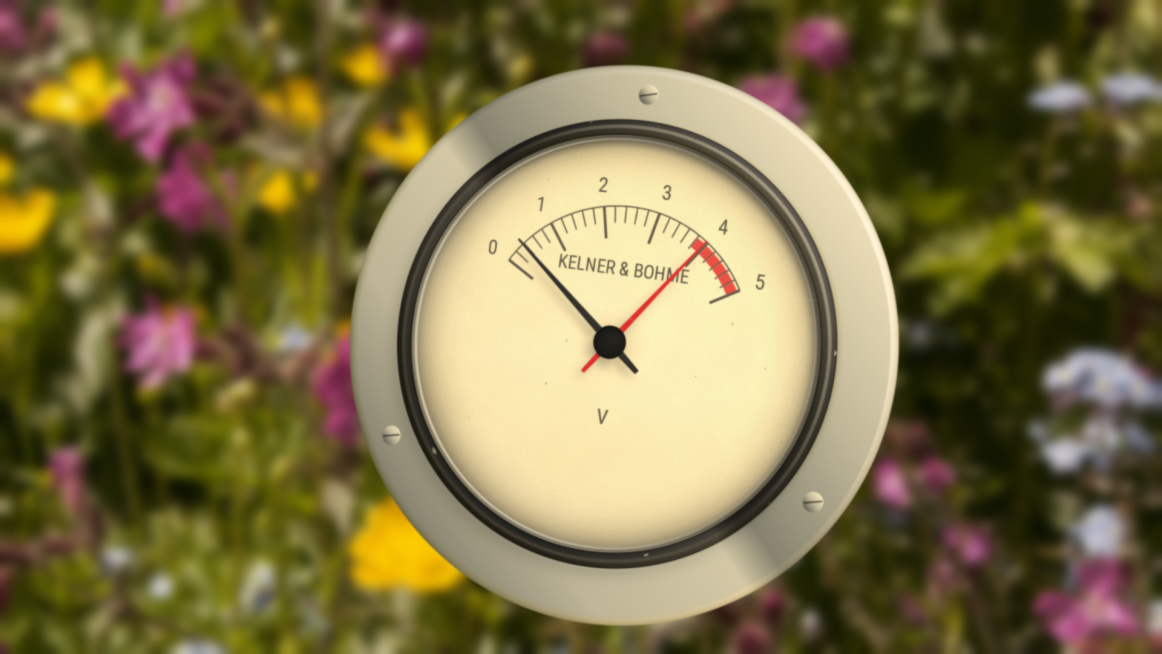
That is 0.4 V
